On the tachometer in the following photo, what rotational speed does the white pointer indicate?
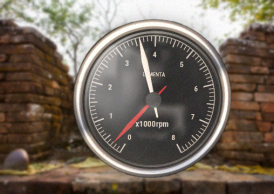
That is 3600 rpm
